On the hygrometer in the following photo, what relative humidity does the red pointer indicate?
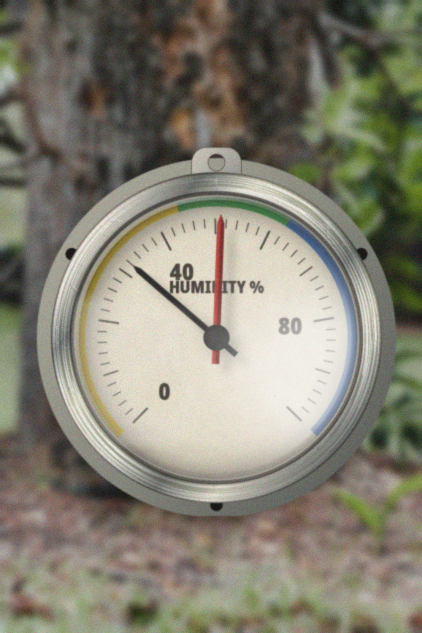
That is 51 %
